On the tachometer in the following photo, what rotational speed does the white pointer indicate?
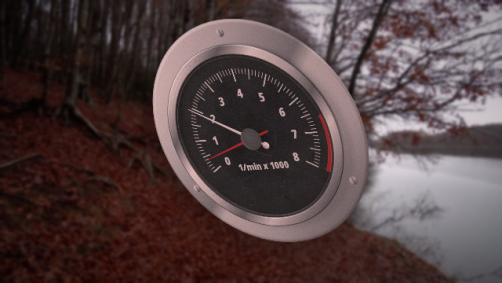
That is 2000 rpm
